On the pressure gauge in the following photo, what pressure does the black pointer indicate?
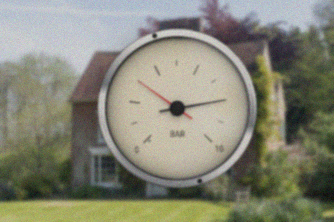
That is 8 bar
